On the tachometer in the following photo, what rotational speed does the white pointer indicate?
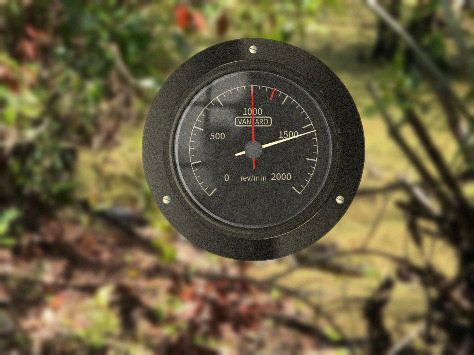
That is 1550 rpm
